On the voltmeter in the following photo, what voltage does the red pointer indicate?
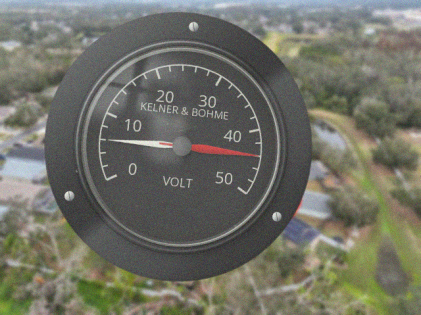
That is 44 V
